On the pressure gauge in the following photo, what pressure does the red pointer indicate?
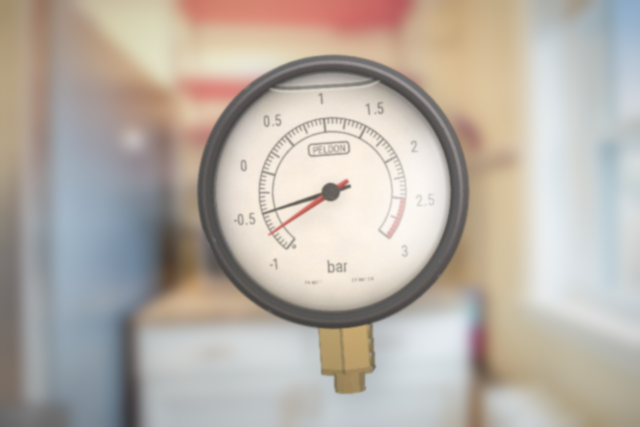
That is -0.75 bar
